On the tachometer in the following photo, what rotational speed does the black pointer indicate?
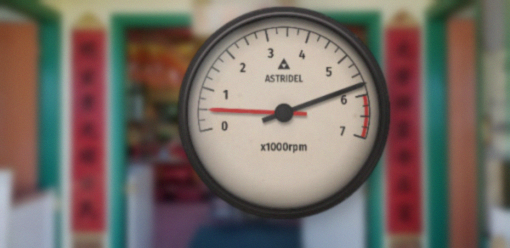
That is 5750 rpm
